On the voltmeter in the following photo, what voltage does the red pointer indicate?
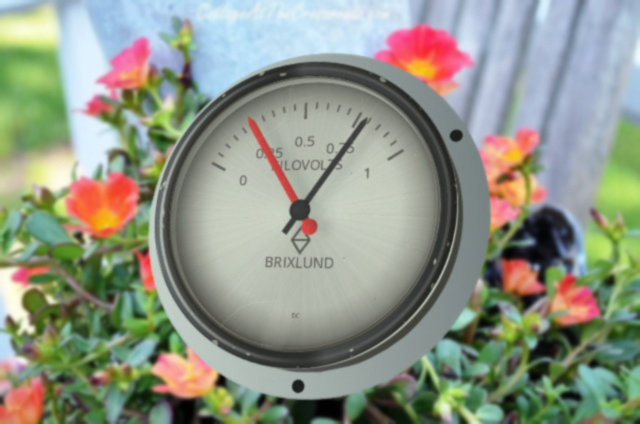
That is 0.25 kV
